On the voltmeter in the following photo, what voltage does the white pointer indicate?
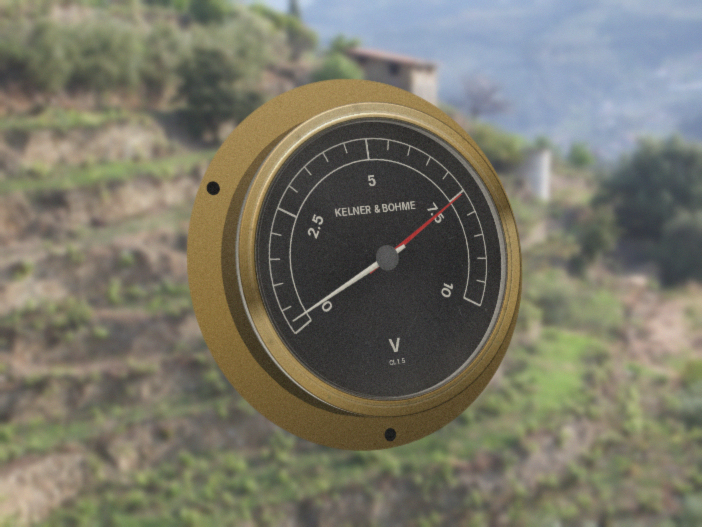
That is 0.25 V
